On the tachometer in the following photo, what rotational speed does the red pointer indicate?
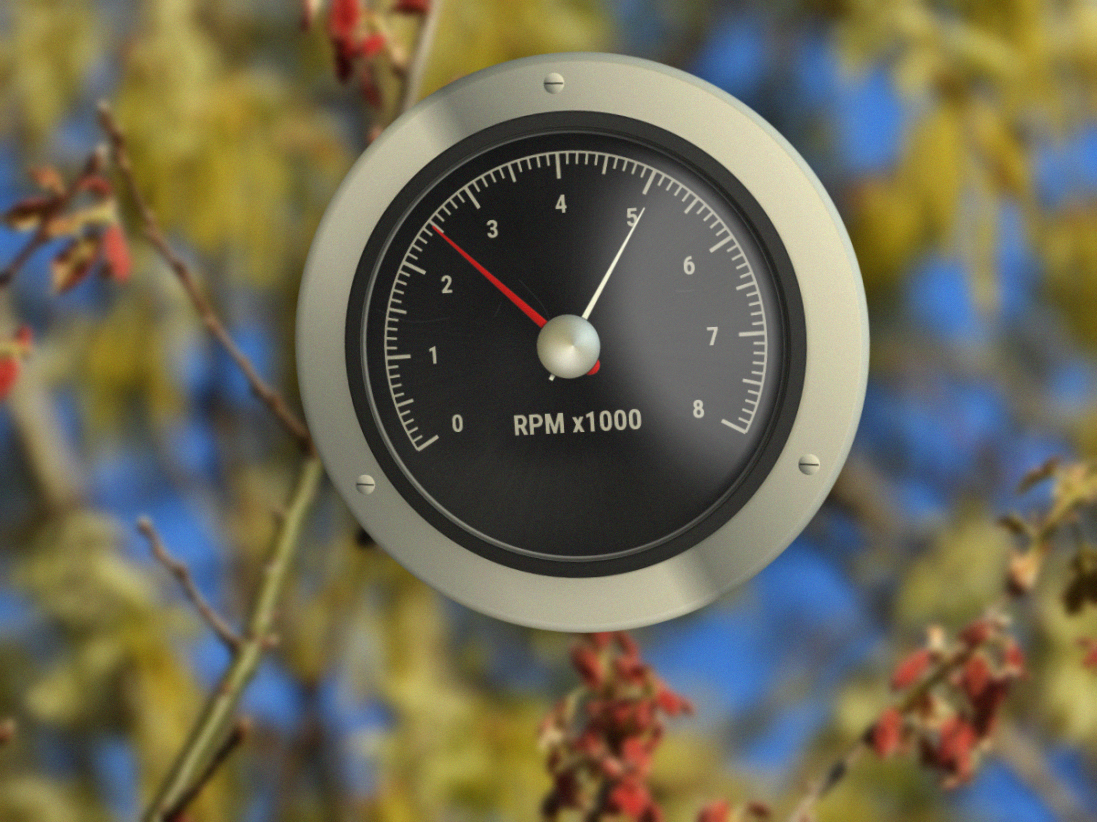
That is 2500 rpm
